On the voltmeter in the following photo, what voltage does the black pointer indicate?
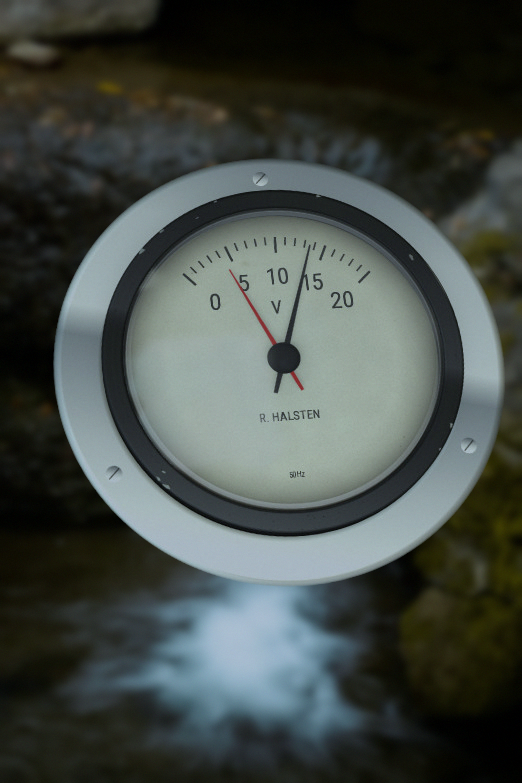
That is 13.5 V
